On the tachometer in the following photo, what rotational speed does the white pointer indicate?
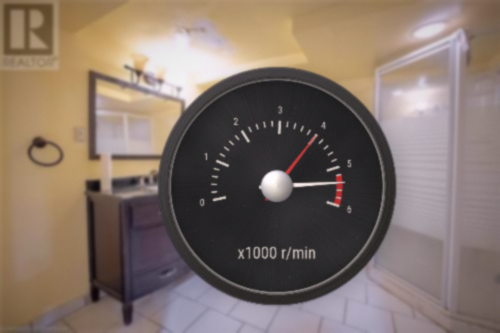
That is 5400 rpm
